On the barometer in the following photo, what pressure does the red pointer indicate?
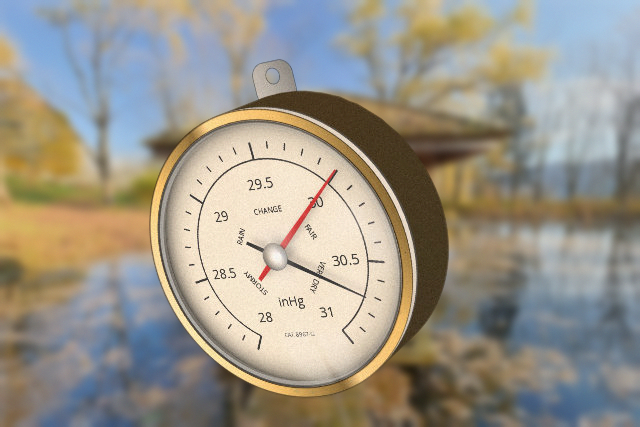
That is 30 inHg
